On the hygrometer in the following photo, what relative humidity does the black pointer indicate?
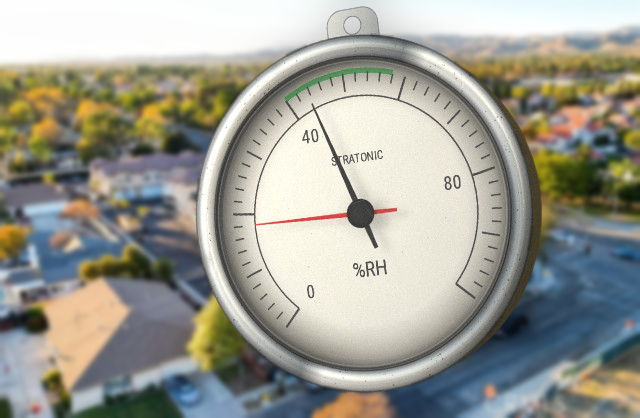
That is 44 %
